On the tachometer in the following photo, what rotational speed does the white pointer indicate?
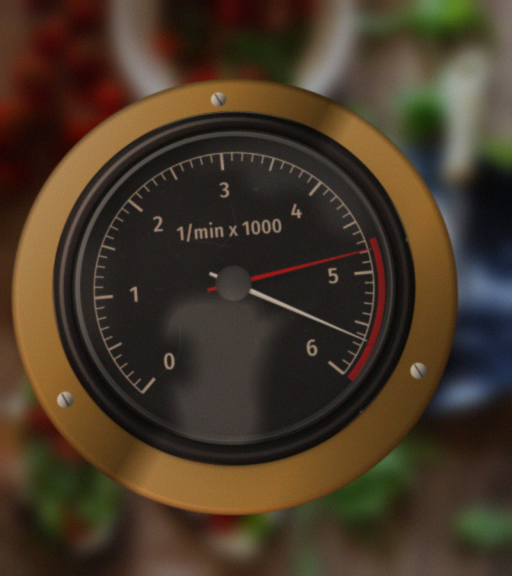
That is 5650 rpm
